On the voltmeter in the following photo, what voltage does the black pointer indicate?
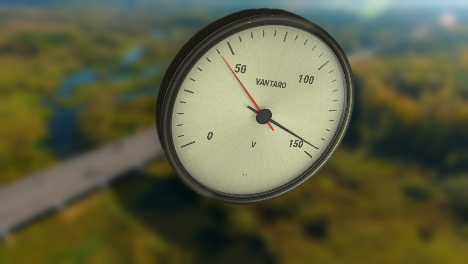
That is 145 V
